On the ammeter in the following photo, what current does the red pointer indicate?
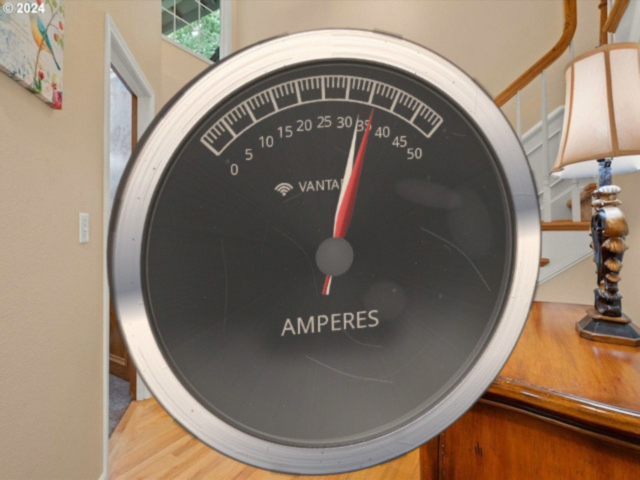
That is 35 A
